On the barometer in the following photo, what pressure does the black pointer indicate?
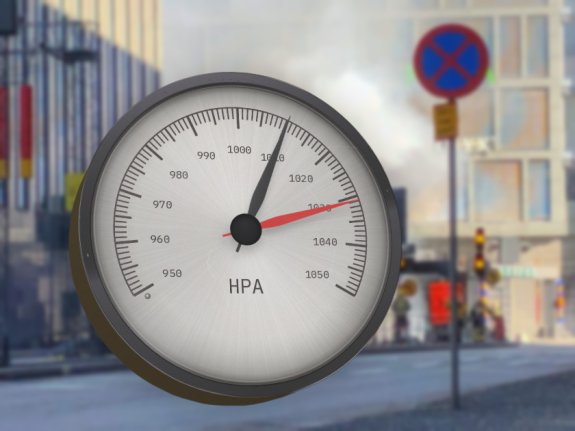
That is 1010 hPa
